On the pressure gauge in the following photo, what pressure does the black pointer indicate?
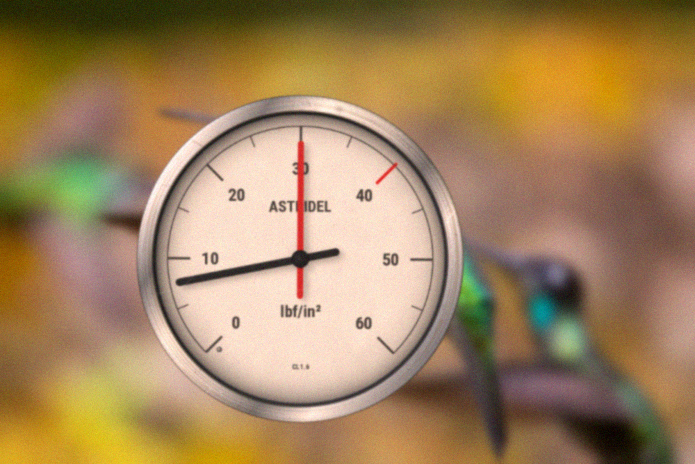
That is 7.5 psi
